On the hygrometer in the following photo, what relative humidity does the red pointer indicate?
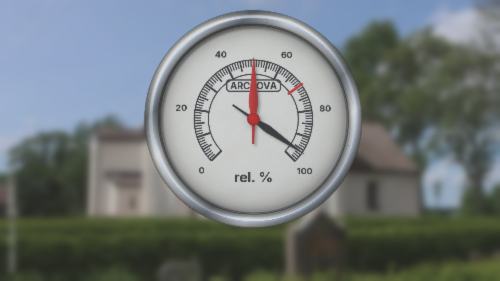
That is 50 %
